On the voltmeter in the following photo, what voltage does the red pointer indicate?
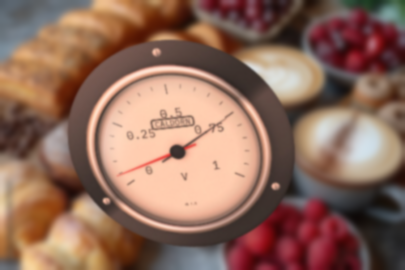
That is 0.05 V
